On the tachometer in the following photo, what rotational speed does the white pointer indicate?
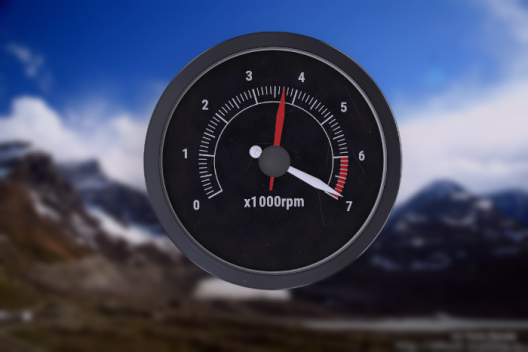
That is 6900 rpm
